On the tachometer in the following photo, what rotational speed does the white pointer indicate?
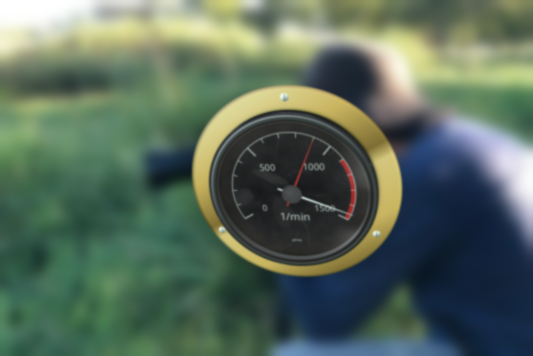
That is 1450 rpm
